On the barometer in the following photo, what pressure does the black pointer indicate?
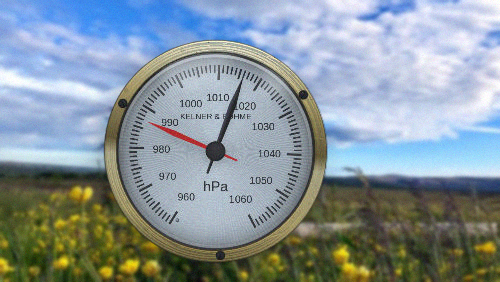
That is 1016 hPa
